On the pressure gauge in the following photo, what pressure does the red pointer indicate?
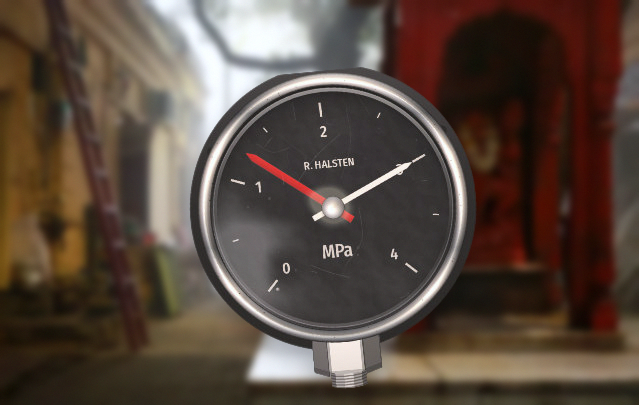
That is 1.25 MPa
